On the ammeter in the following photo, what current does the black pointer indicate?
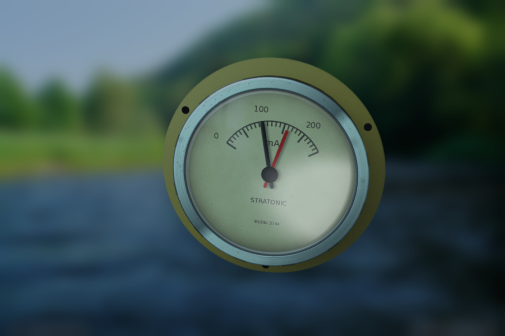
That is 100 mA
